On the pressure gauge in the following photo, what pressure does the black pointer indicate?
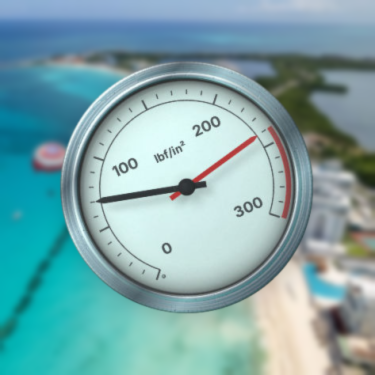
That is 70 psi
